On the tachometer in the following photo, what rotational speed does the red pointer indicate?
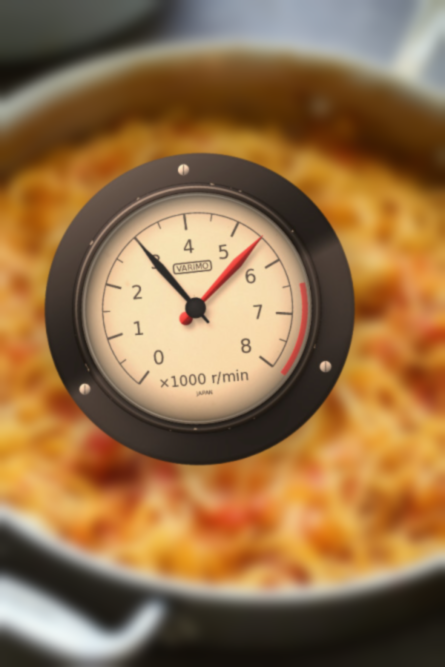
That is 5500 rpm
